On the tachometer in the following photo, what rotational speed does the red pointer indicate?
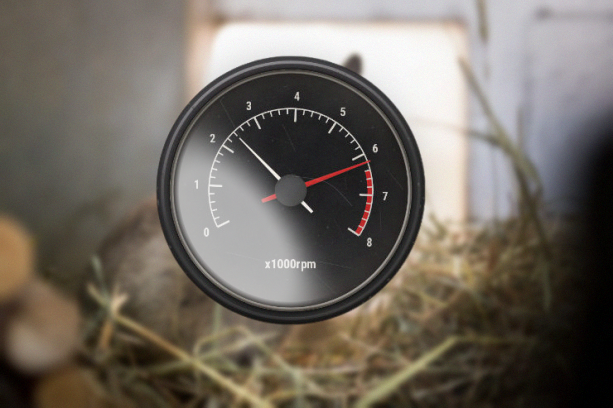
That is 6200 rpm
